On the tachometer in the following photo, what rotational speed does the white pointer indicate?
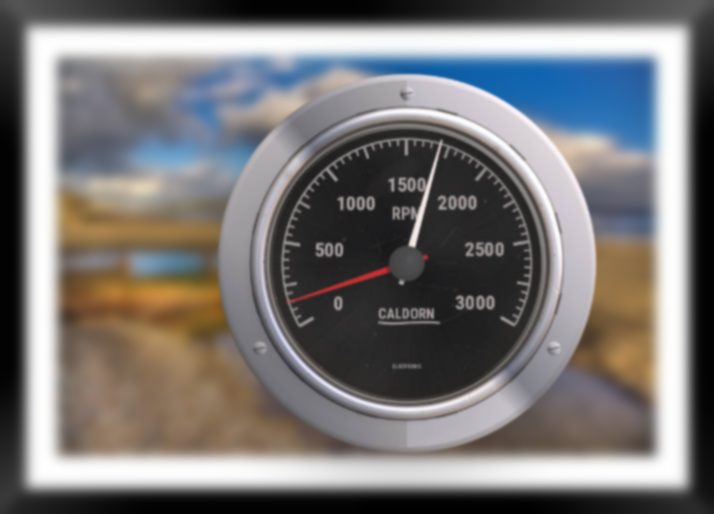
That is 1700 rpm
